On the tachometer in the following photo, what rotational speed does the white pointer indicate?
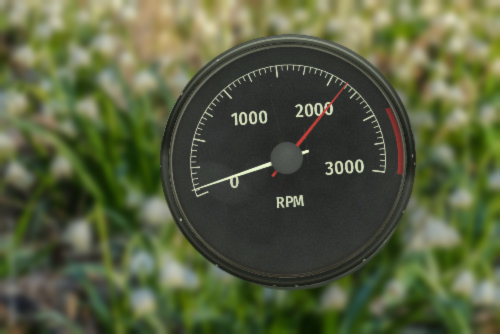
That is 50 rpm
